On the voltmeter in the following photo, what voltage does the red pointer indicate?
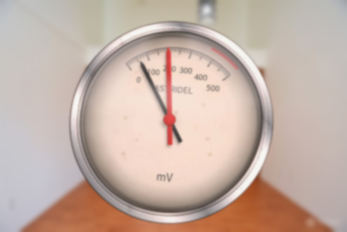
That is 200 mV
